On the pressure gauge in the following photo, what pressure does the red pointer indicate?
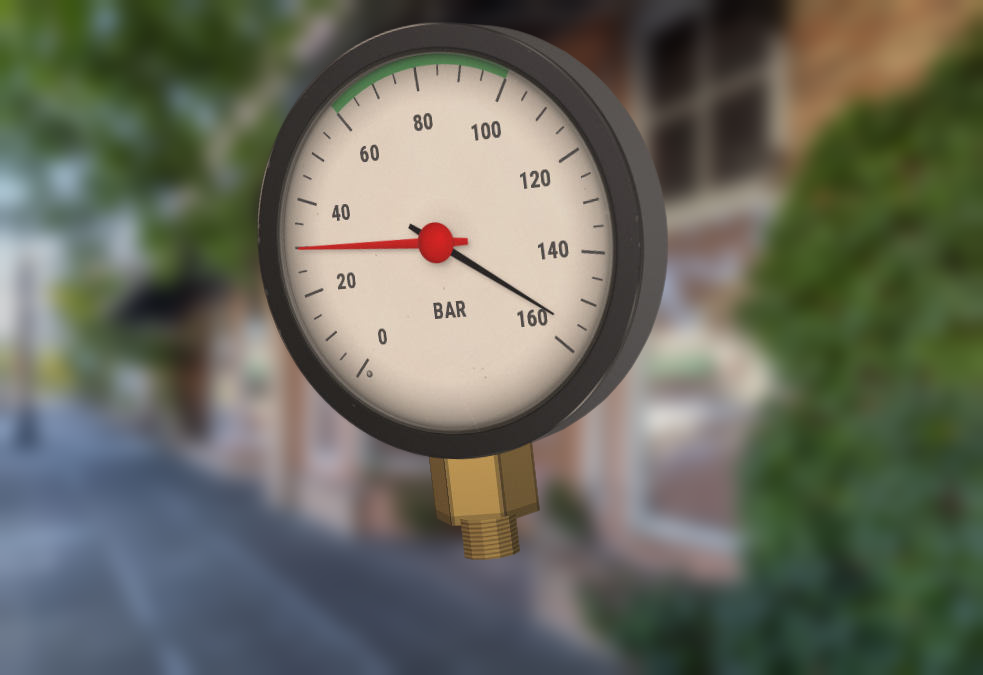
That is 30 bar
